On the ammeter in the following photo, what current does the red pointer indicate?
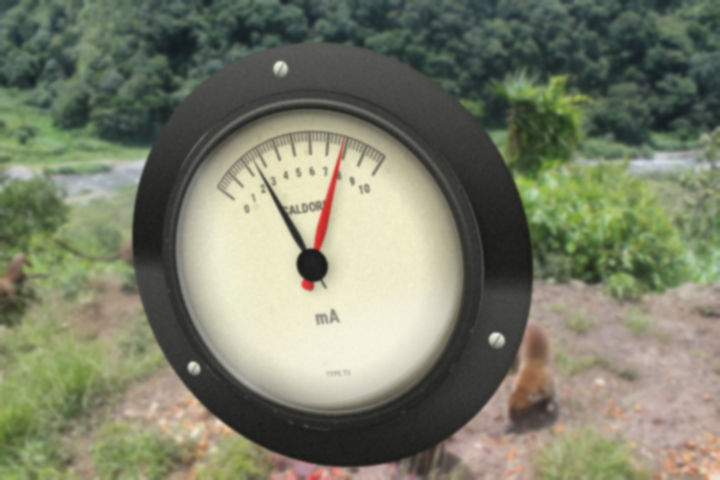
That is 8 mA
